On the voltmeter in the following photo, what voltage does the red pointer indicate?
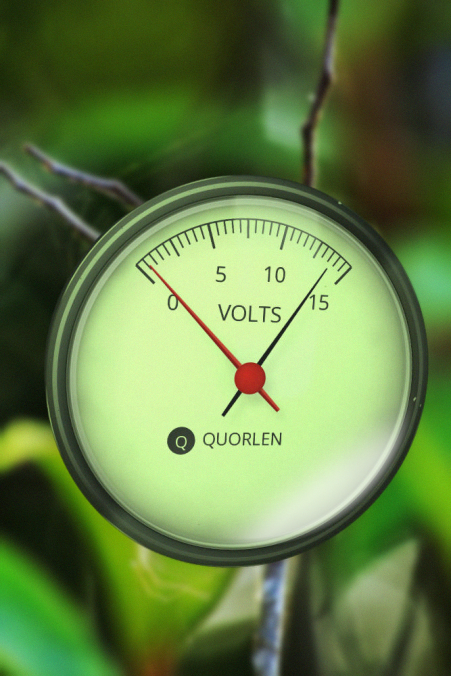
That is 0.5 V
